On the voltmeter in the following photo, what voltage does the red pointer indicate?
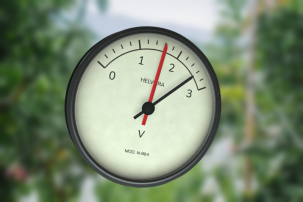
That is 1.6 V
